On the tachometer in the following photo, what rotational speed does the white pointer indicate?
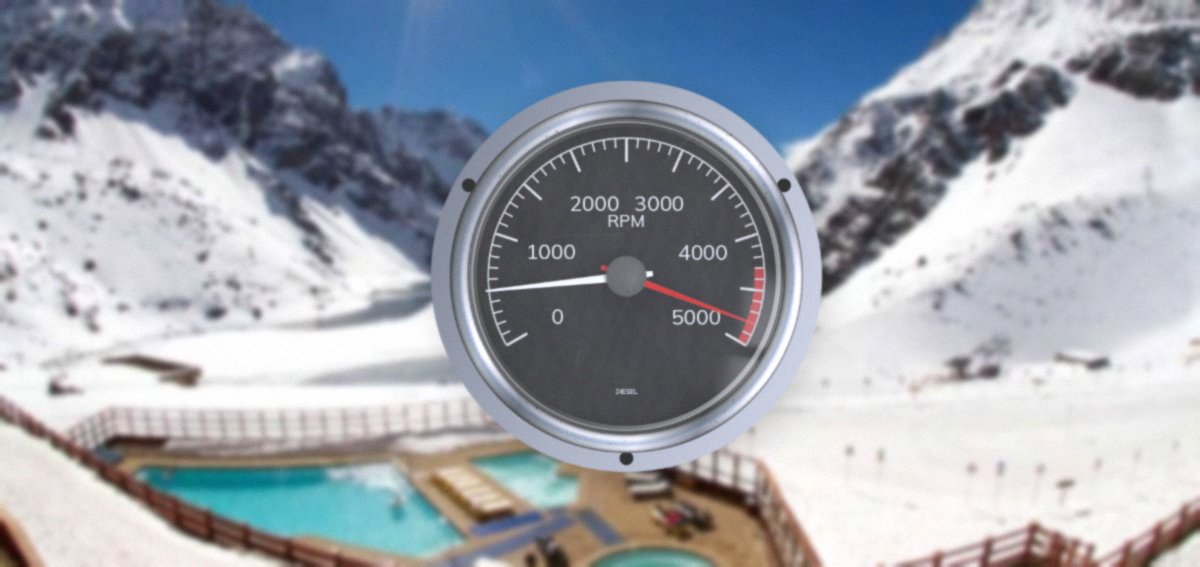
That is 500 rpm
